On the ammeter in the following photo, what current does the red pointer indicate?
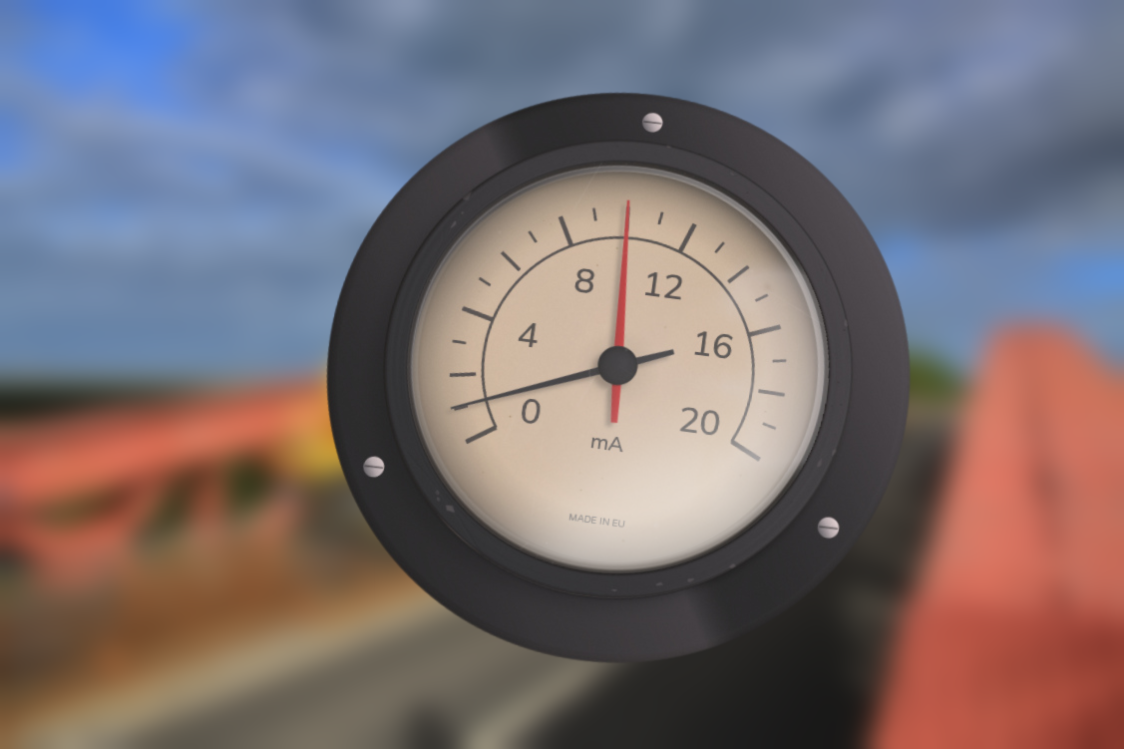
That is 10 mA
